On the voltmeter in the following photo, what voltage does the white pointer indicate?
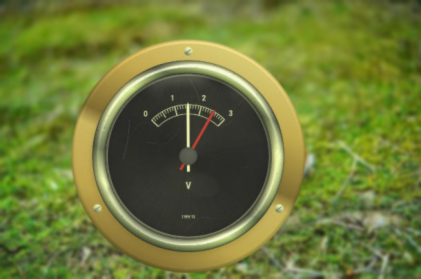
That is 1.5 V
